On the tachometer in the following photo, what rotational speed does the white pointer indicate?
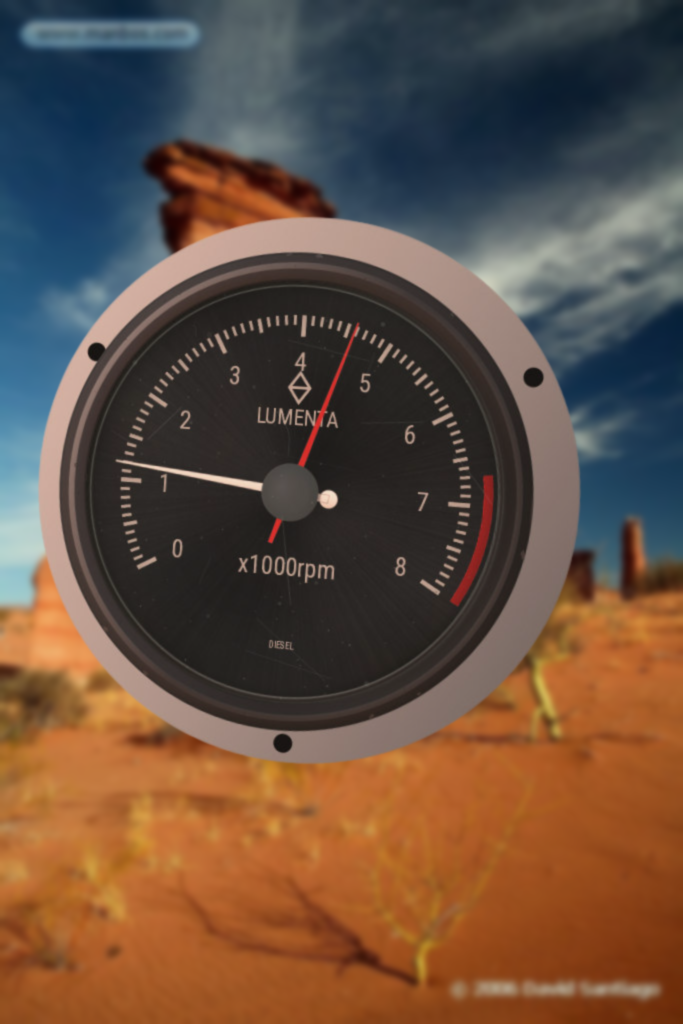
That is 1200 rpm
